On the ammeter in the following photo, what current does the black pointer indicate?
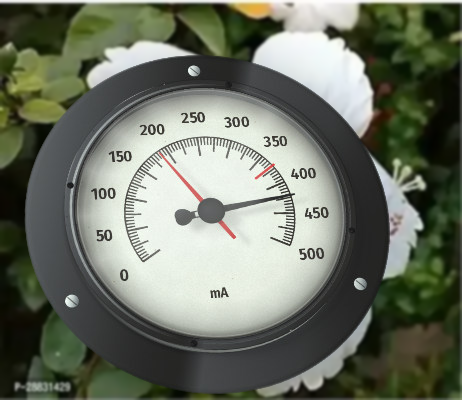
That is 425 mA
